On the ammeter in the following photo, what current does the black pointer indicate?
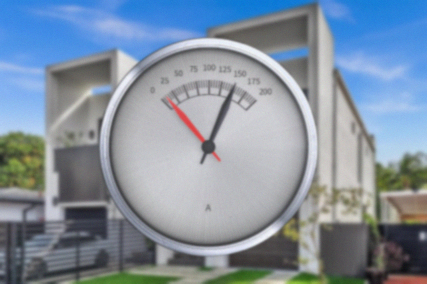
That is 150 A
